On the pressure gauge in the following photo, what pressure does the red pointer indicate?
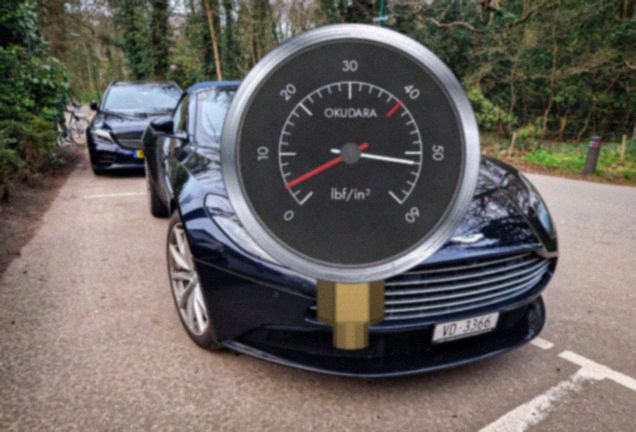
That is 4 psi
